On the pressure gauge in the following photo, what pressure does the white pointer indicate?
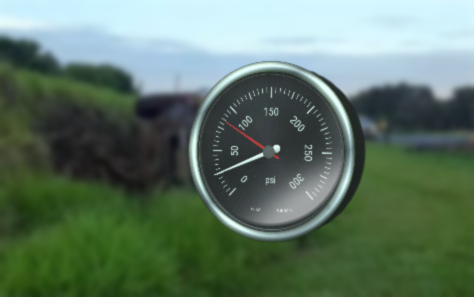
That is 25 psi
